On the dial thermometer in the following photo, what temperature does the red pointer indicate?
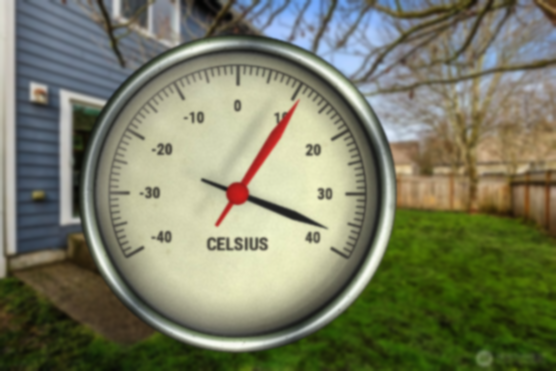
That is 11 °C
